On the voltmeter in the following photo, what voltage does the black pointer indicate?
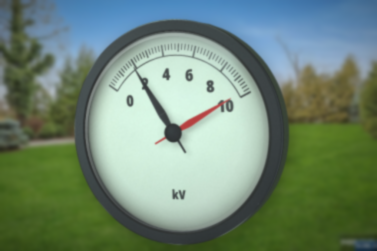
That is 2 kV
